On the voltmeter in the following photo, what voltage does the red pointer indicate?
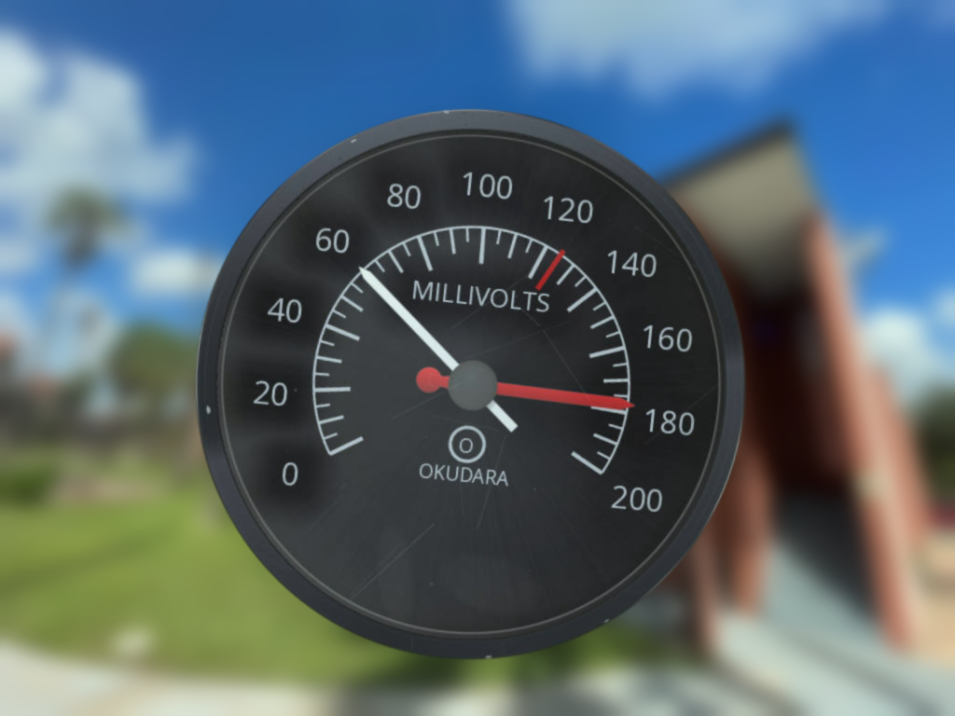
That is 177.5 mV
